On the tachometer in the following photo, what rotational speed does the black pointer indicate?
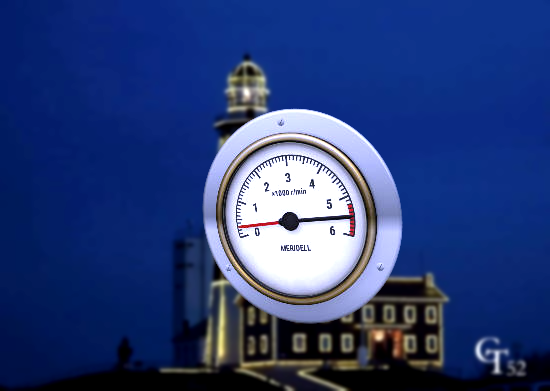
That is 5500 rpm
